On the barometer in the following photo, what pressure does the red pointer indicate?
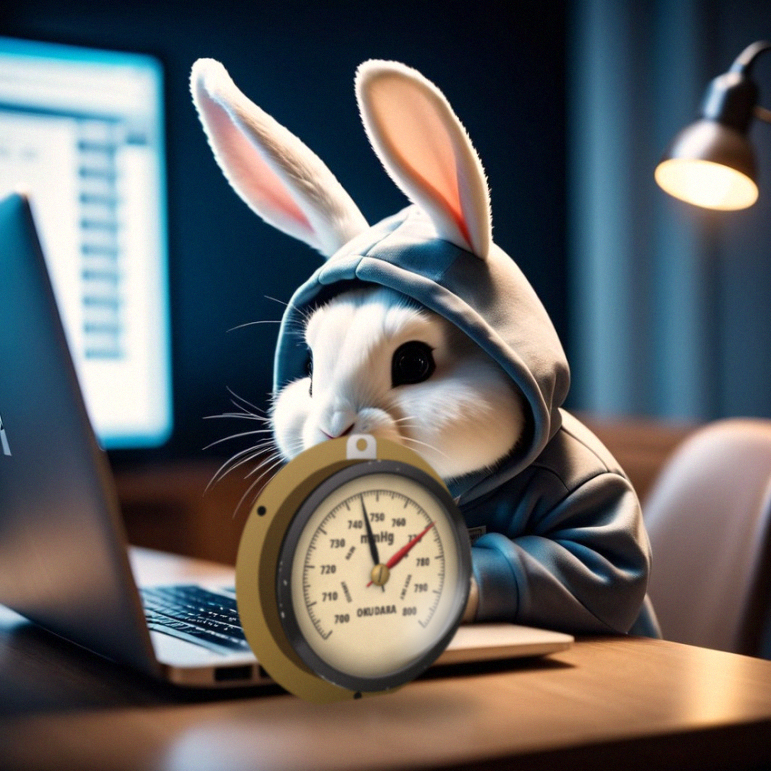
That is 770 mmHg
